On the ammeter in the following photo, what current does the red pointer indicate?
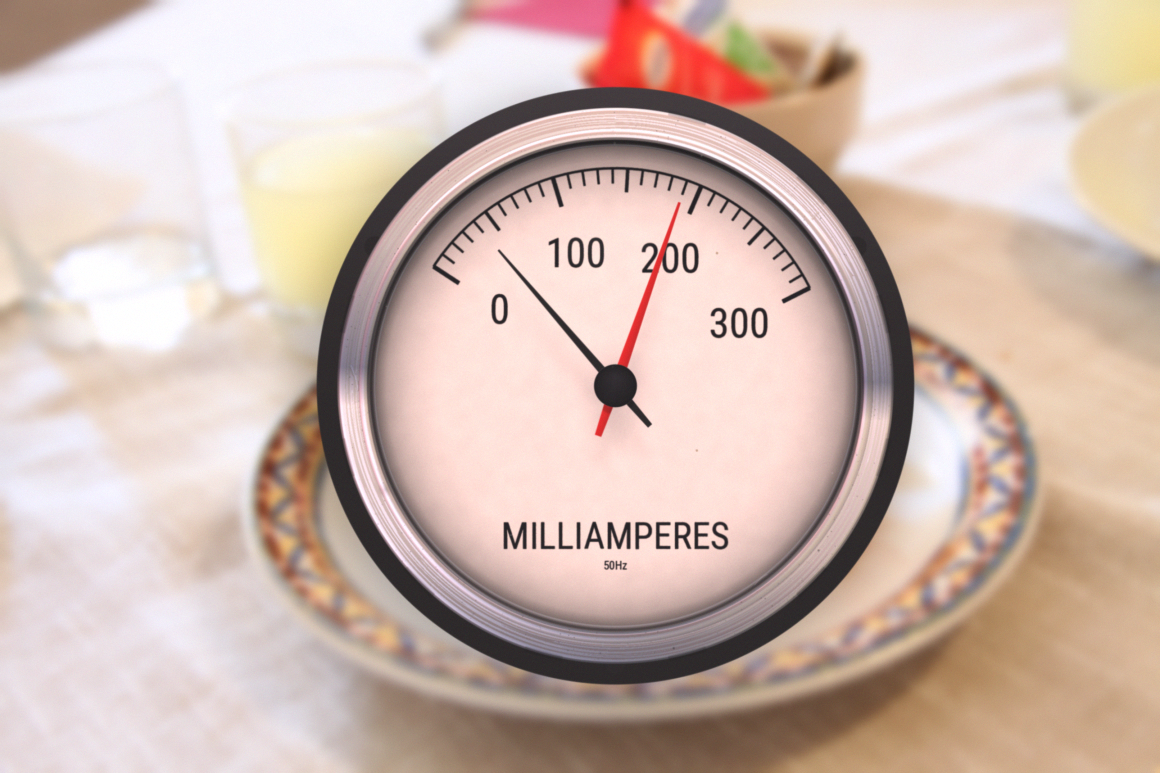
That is 190 mA
